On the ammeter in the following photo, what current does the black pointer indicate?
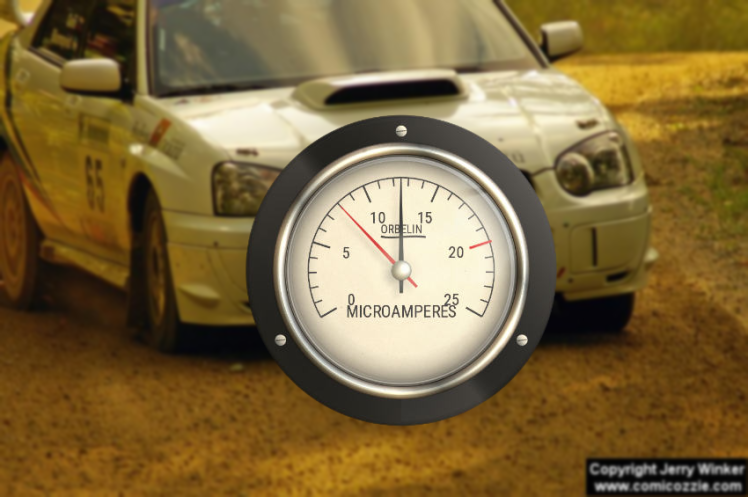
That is 12.5 µA
